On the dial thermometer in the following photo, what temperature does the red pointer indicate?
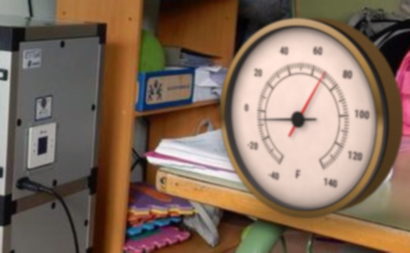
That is 70 °F
